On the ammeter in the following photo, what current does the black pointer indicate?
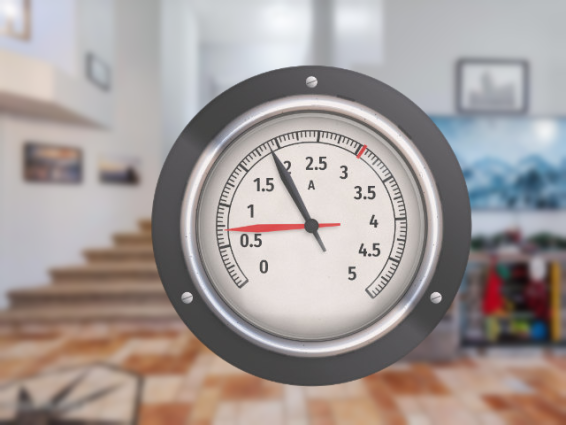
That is 1.9 A
